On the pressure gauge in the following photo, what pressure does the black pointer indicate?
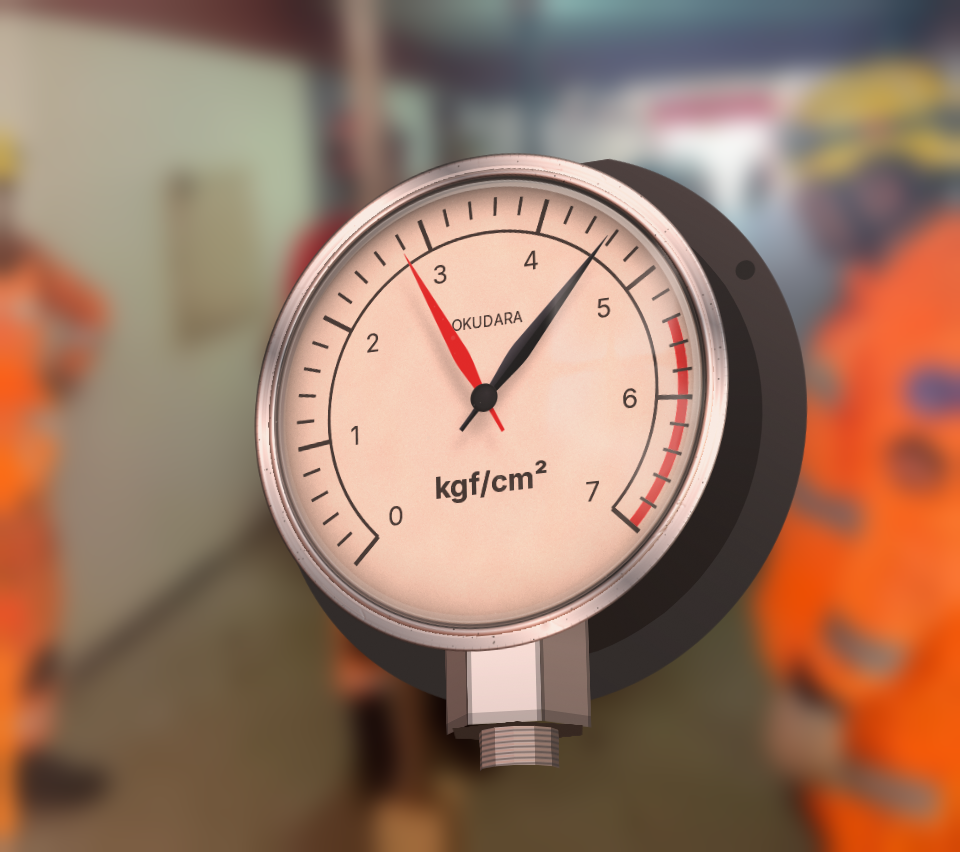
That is 4.6 kg/cm²
